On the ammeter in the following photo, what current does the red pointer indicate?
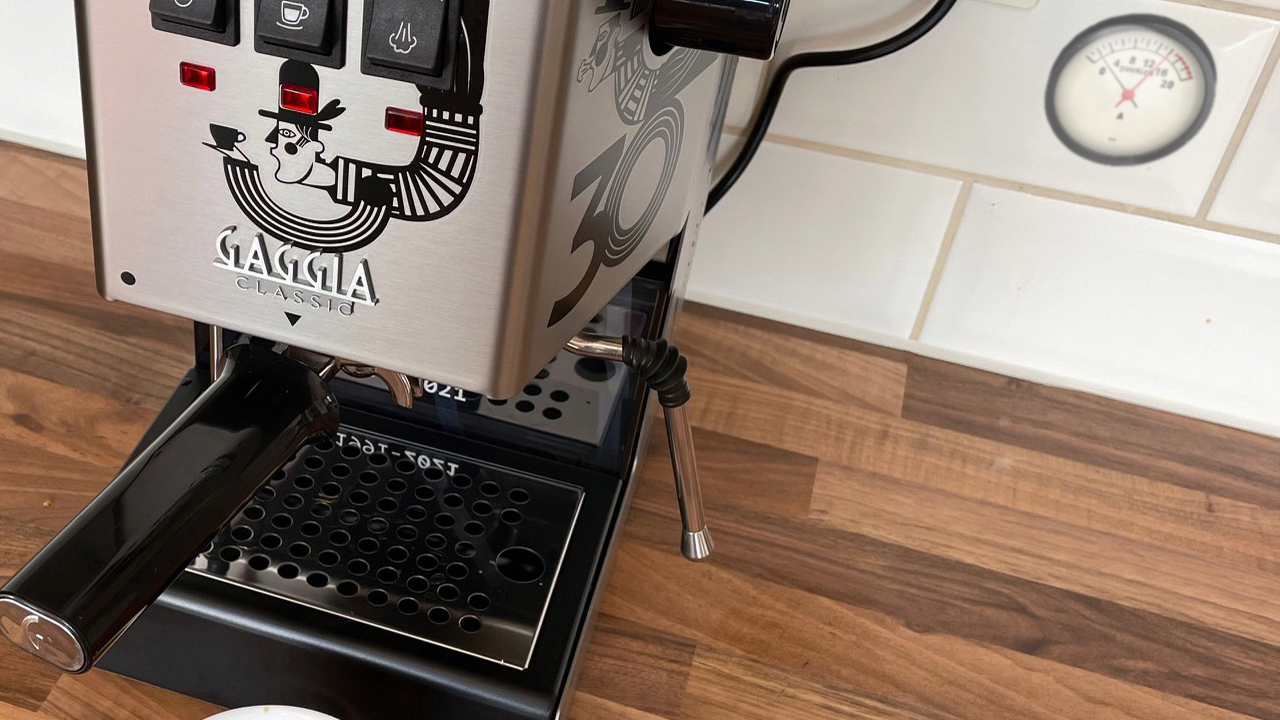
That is 14 A
